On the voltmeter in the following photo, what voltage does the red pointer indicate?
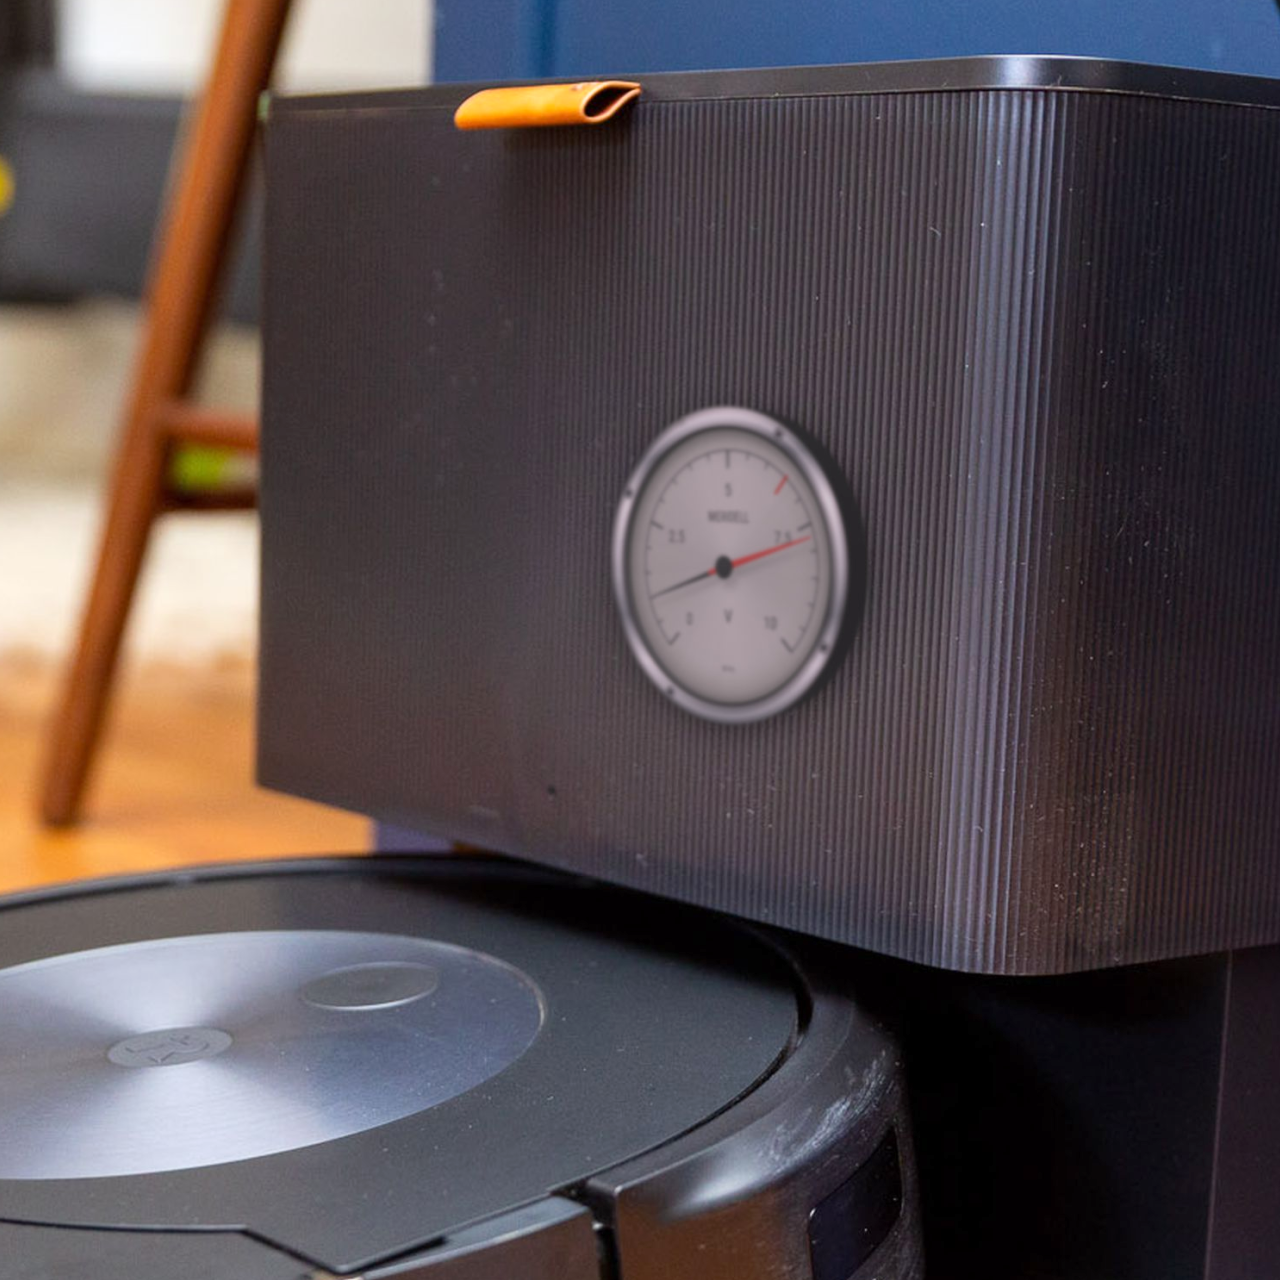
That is 7.75 V
